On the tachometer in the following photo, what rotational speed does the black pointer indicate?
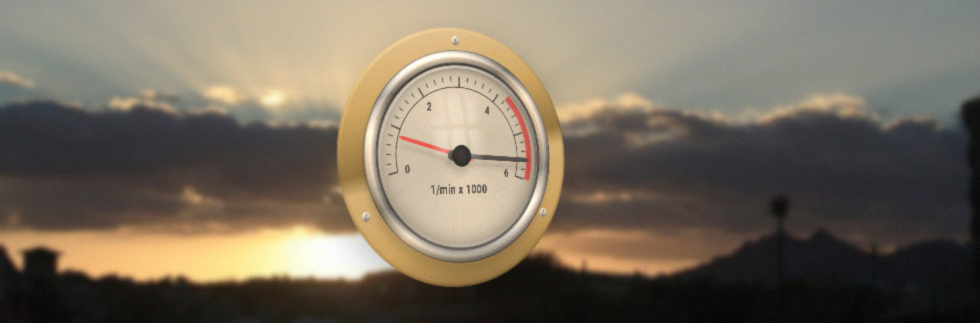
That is 5600 rpm
